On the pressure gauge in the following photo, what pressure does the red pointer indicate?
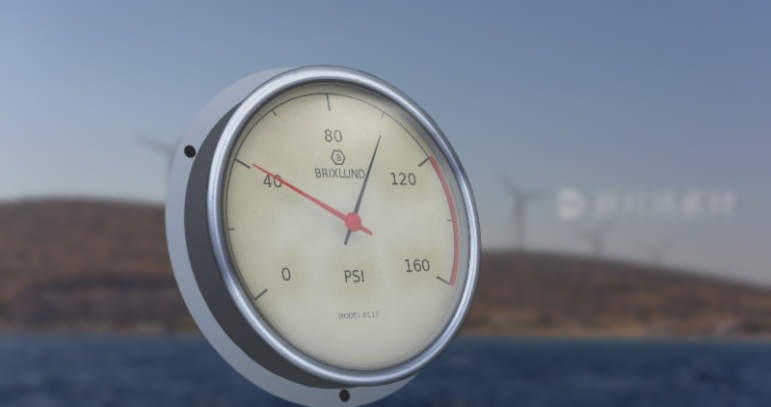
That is 40 psi
